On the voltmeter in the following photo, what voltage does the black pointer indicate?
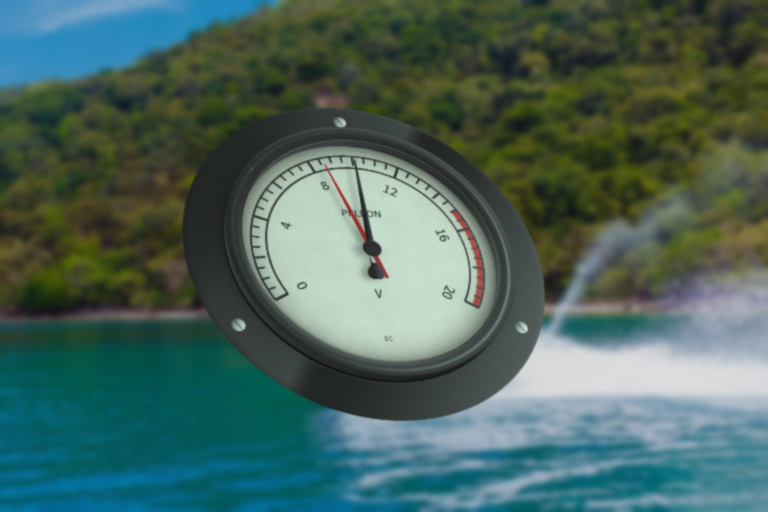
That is 10 V
